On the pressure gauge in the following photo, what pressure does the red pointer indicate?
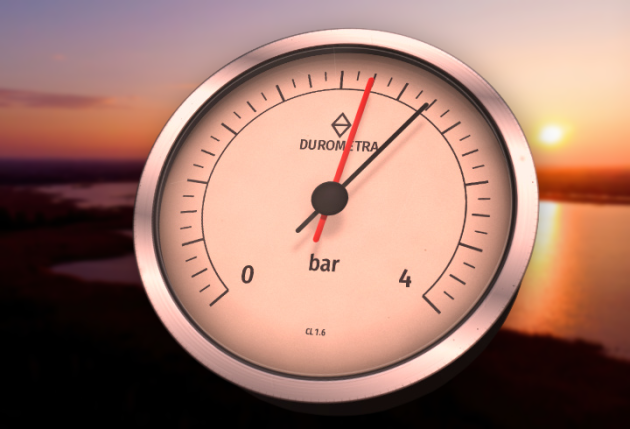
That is 2.2 bar
